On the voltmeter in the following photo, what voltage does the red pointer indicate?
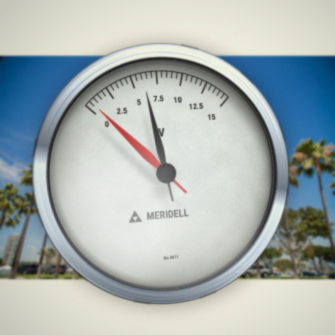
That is 0.5 V
